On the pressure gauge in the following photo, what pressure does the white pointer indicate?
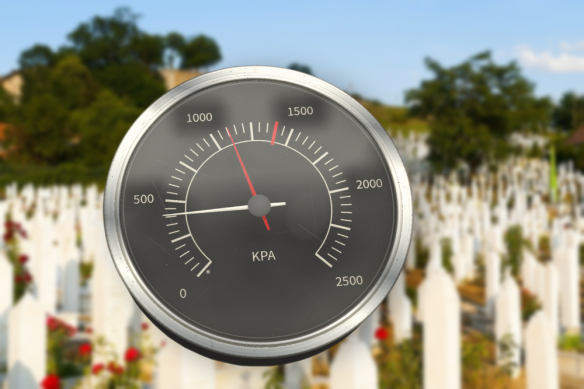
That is 400 kPa
